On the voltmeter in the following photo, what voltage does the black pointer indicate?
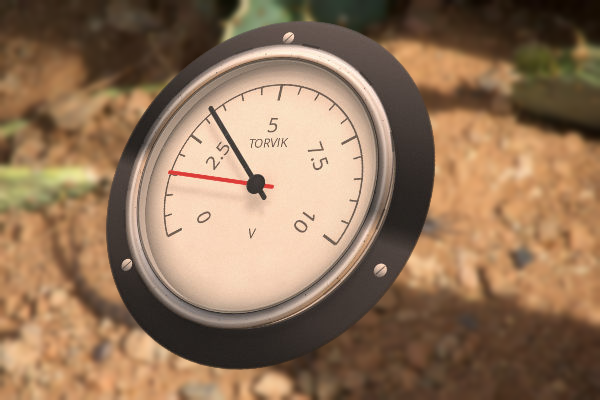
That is 3.25 V
